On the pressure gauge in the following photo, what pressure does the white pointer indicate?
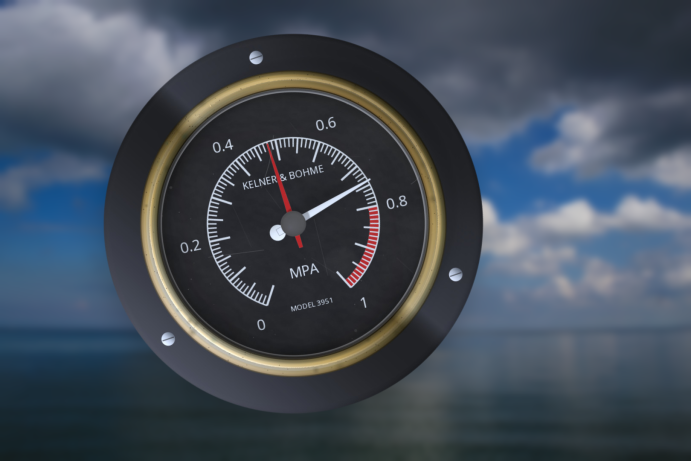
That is 0.74 MPa
